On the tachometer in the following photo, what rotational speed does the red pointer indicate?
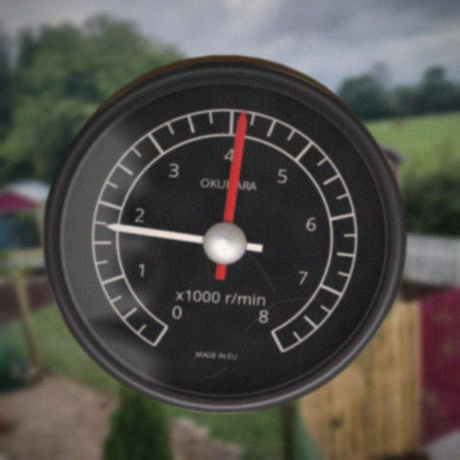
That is 4125 rpm
